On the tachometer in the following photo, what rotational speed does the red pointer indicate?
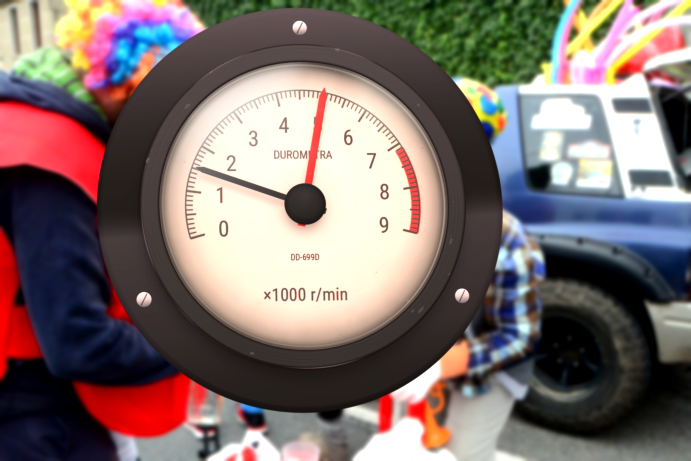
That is 5000 rpm
